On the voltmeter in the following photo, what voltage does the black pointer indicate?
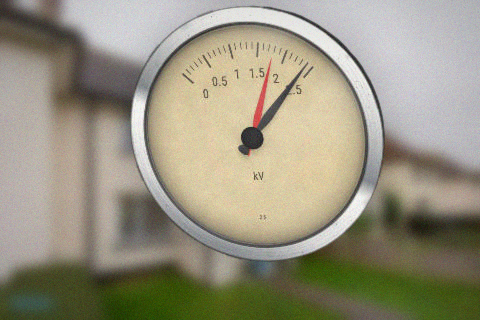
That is 2.4 kV
